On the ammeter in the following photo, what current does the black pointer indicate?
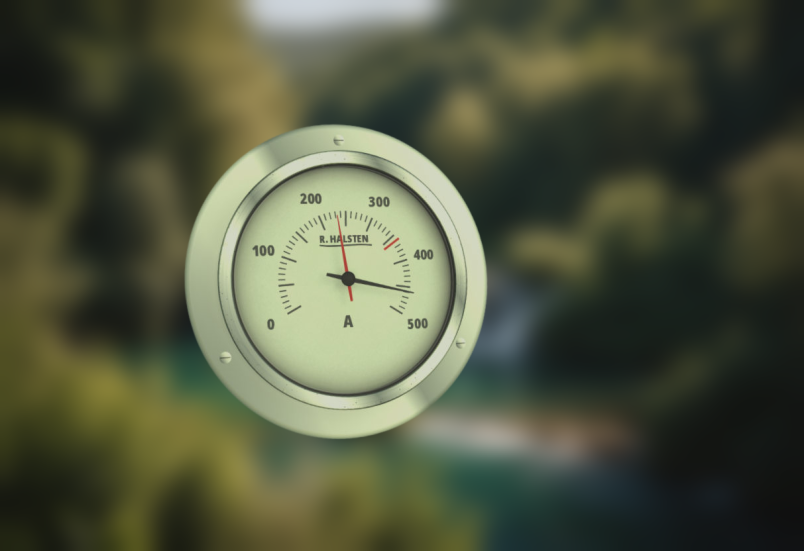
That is 460 A
